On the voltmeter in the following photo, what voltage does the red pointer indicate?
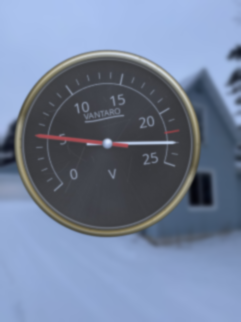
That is 5 V
